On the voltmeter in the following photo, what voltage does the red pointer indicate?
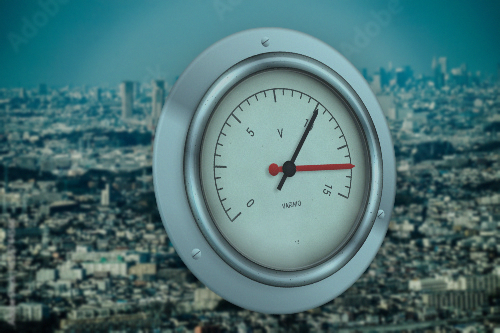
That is 13.5 V
